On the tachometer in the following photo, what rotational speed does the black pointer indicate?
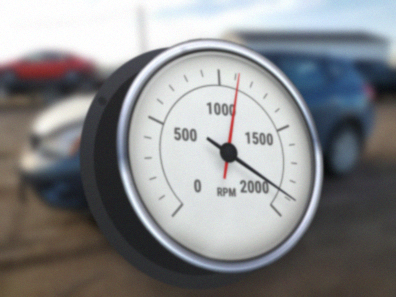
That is 1900 rpm
